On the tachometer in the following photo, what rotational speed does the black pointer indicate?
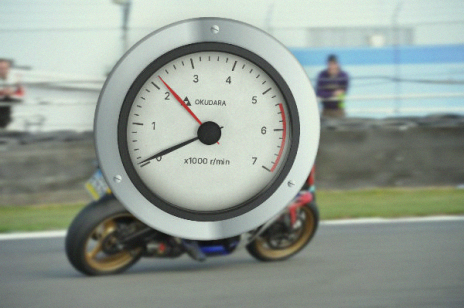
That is 100 rpm
